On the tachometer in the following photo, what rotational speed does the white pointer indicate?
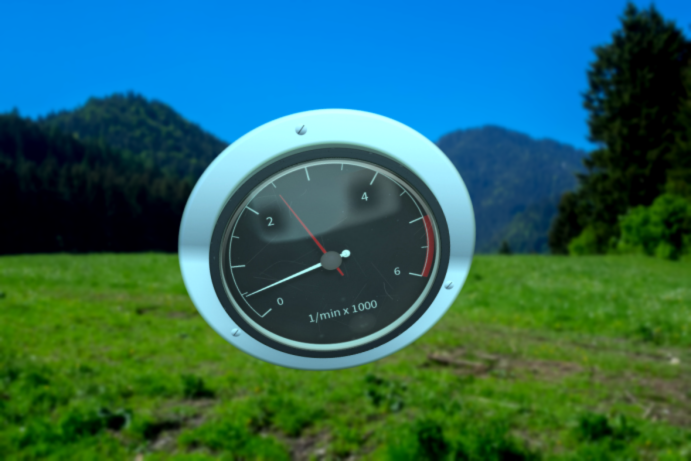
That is 500 rpm
